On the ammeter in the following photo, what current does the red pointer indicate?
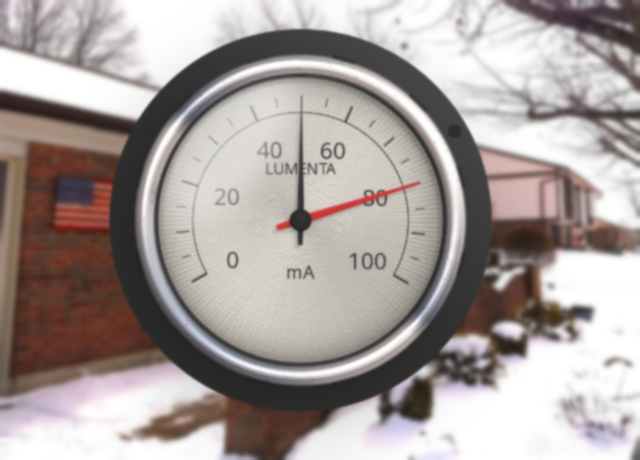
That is 80 mA
